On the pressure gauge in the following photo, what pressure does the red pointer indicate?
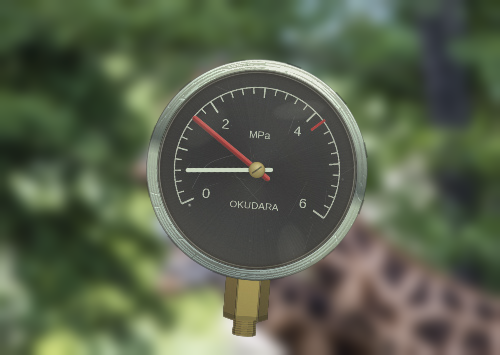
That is 1.6 MPa
